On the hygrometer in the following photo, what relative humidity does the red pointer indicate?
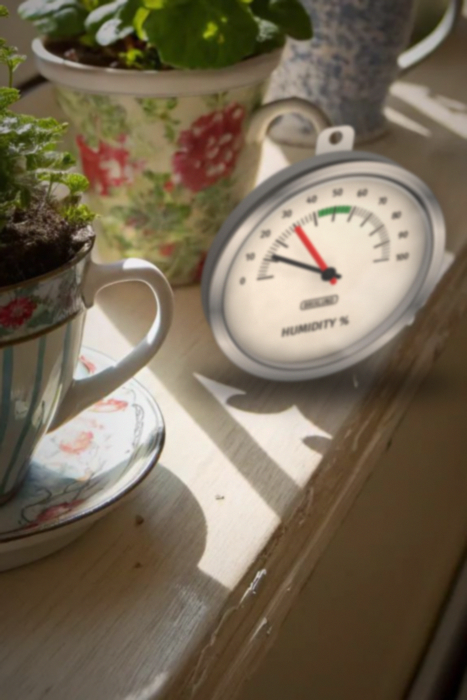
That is 30 %
